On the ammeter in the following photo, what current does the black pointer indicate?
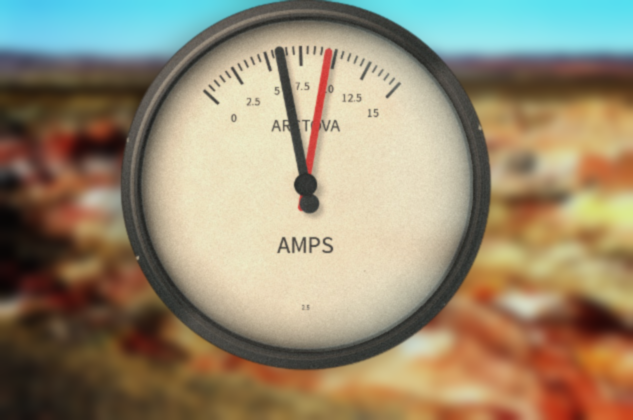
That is 6 A
